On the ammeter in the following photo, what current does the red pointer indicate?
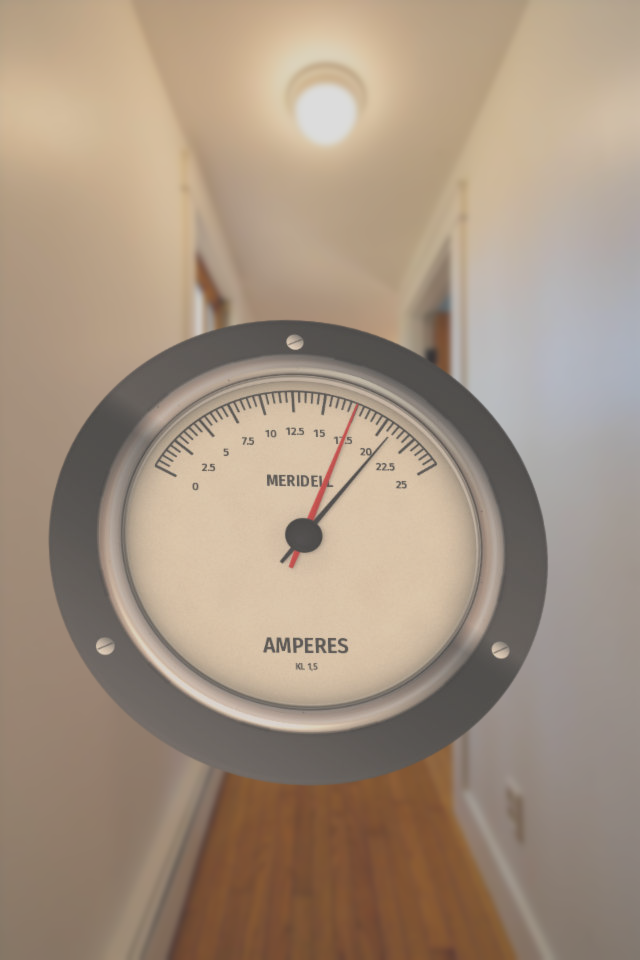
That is 17.5 A
